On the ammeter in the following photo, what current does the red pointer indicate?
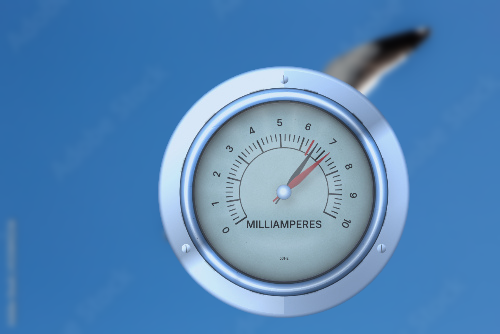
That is 7.2 mA
